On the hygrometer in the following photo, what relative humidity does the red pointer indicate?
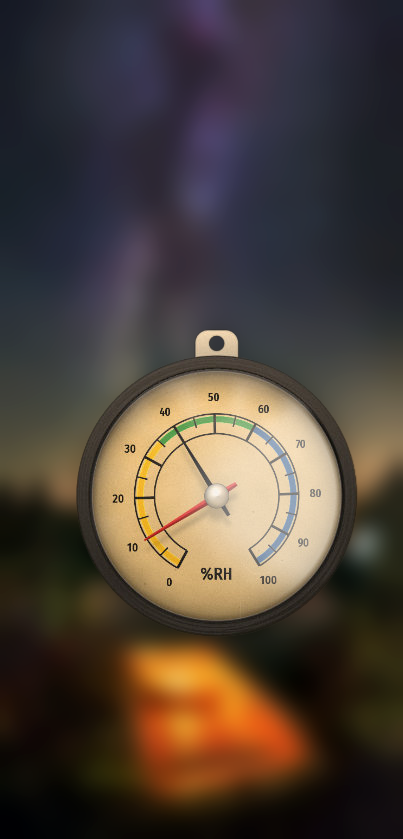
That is 10 %
